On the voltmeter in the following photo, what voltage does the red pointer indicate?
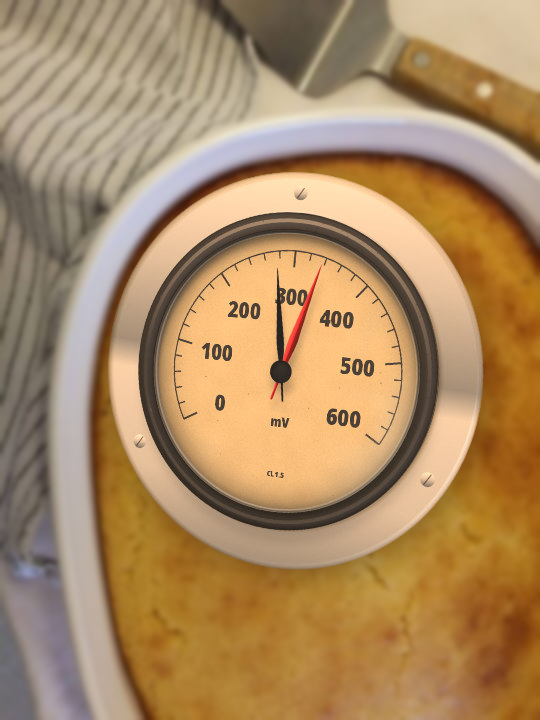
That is 340 mV
